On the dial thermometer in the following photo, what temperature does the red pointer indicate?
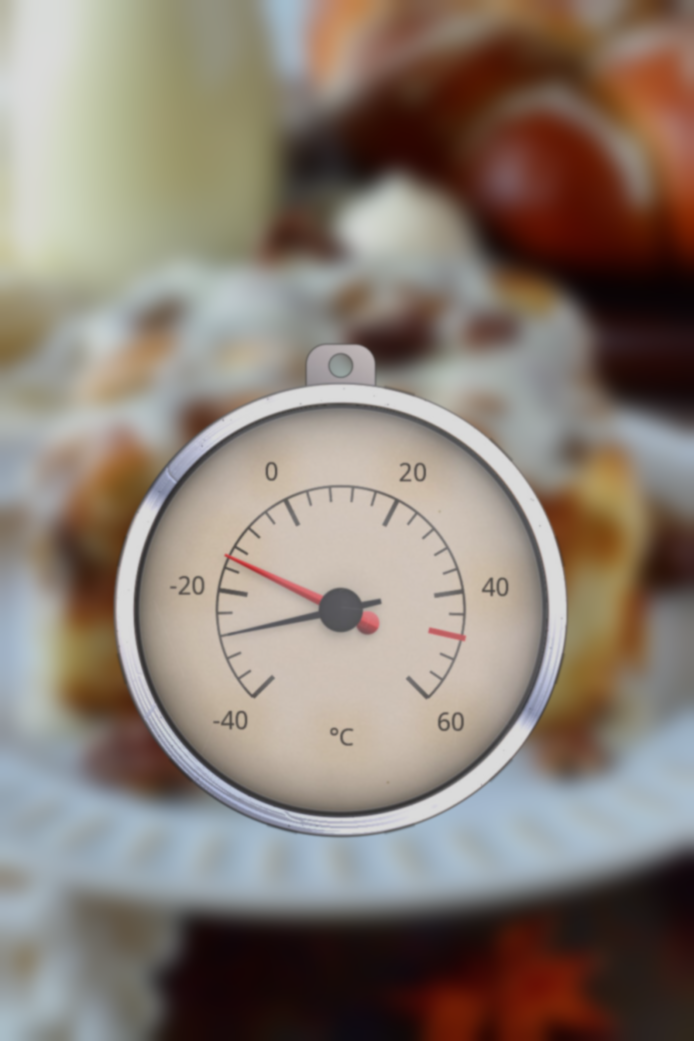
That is -14 °C
